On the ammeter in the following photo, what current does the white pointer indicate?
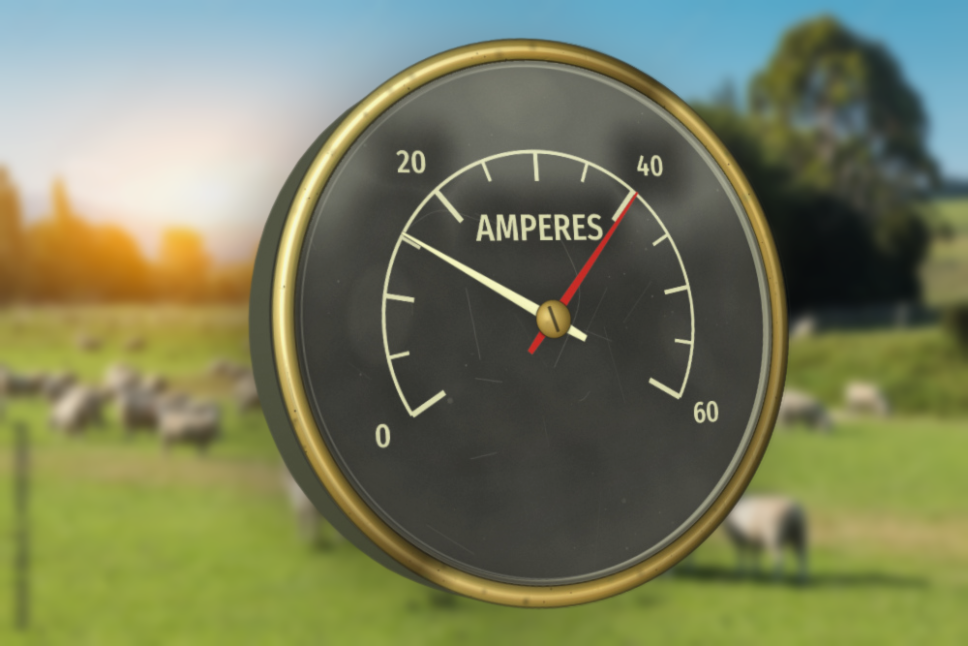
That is 15 A
